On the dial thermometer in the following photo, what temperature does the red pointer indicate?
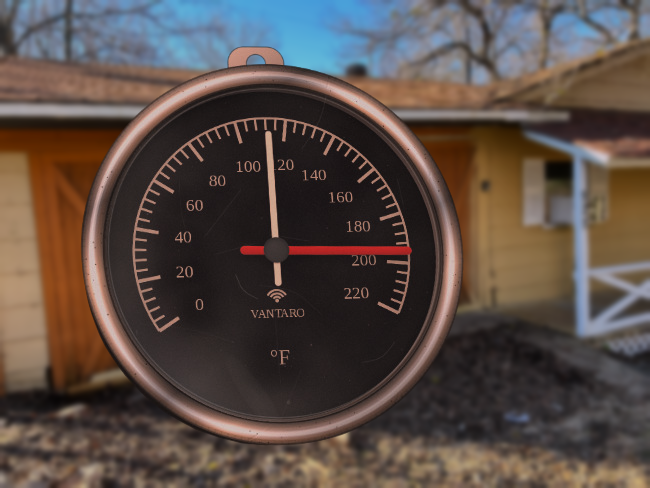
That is 196 °F
